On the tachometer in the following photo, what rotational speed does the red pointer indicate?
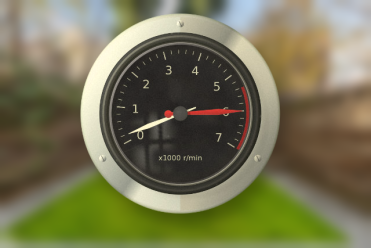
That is 6000 rpm
